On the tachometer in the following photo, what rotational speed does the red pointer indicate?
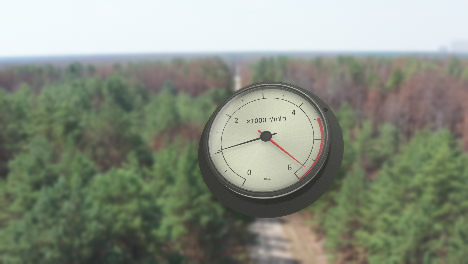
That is 5750 rpm
